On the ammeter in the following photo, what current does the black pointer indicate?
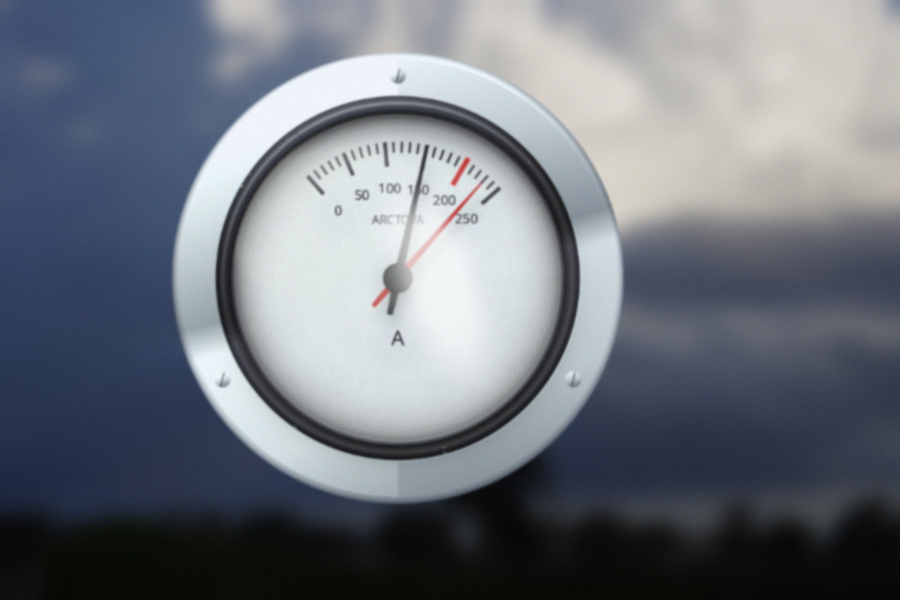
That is 150 A
